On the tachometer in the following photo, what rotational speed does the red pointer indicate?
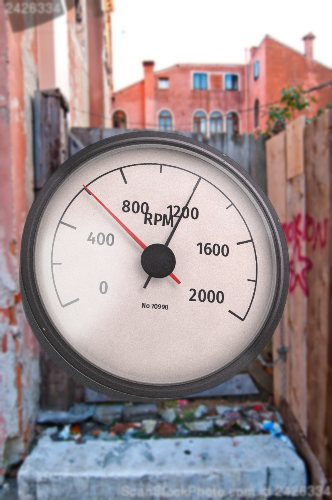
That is 600 rpm
